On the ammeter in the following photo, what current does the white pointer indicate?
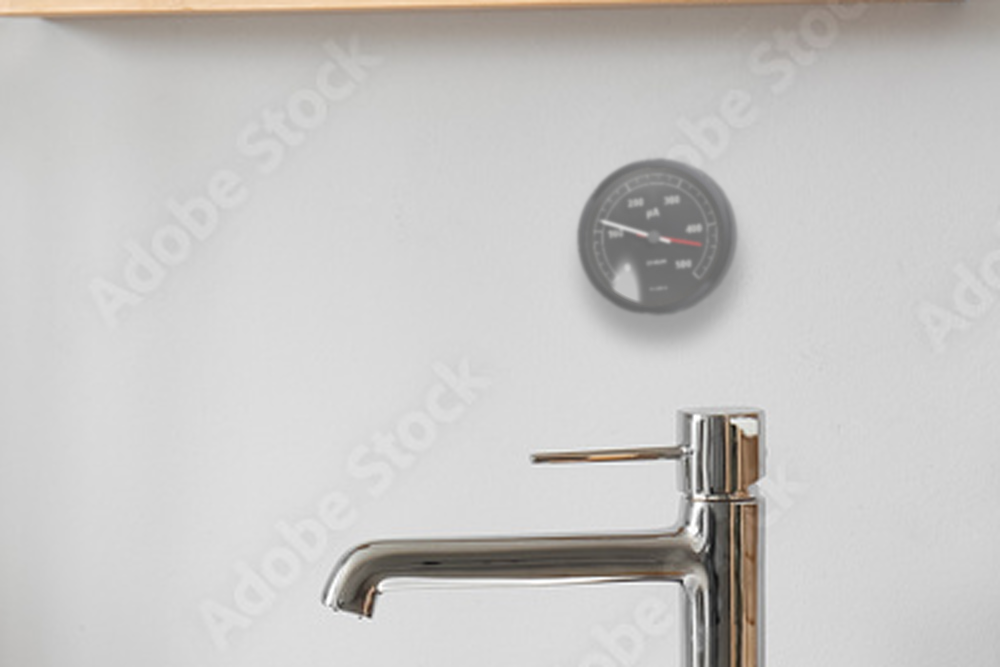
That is 120 µA
